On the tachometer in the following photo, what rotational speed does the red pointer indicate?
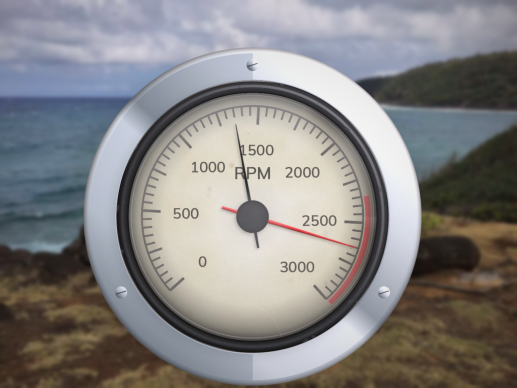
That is 2650 rpm
